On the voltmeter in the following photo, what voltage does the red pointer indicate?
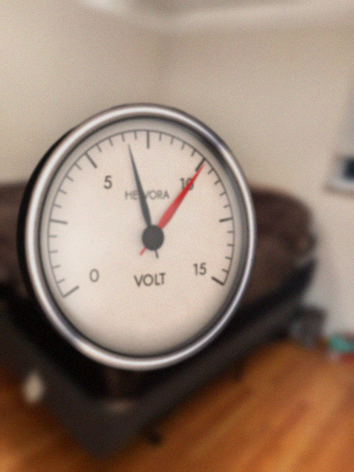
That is 10 V
